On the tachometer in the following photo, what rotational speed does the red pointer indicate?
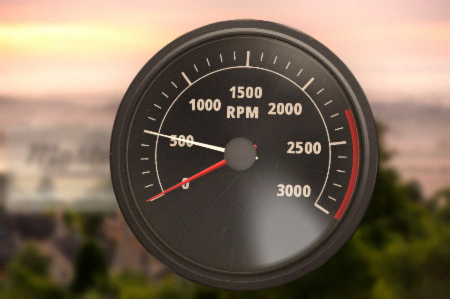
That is 0 rpm
